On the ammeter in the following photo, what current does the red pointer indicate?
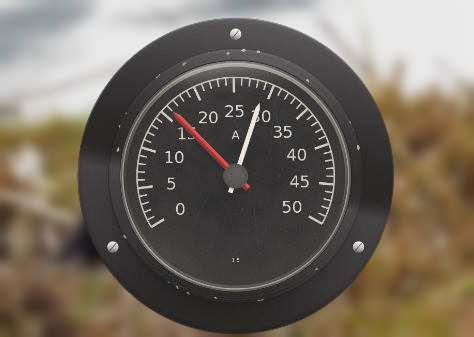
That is 16 A
